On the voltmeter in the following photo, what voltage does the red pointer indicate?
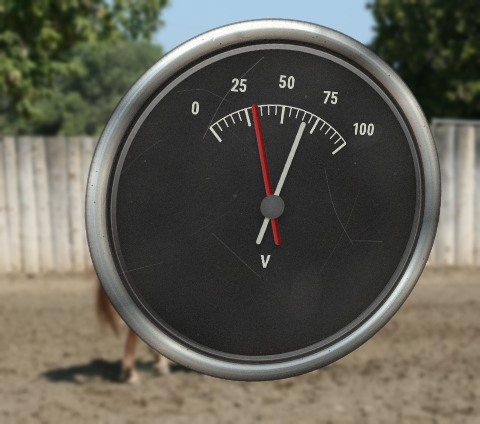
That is 30 V
